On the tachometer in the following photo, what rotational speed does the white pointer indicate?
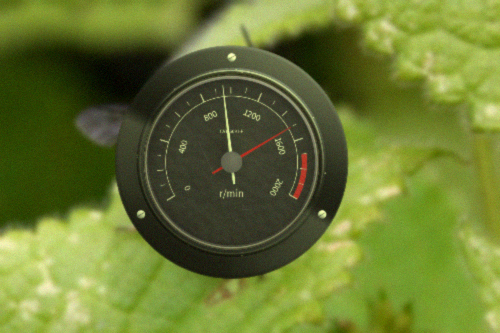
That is 950 rpm
